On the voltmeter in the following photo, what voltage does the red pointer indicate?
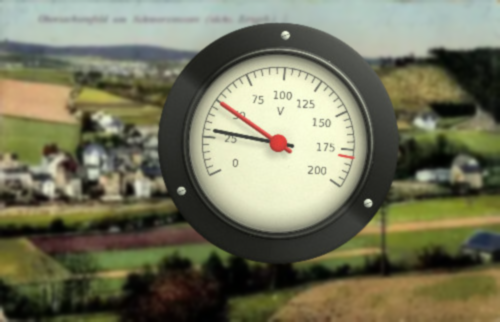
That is 50 V
